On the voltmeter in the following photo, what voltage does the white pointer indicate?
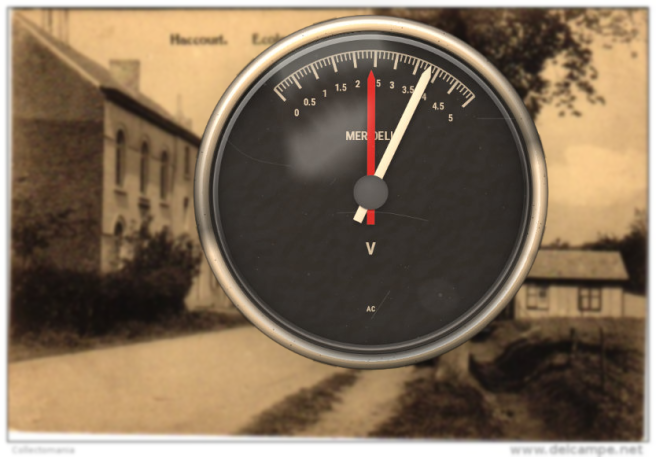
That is 3.8 V
